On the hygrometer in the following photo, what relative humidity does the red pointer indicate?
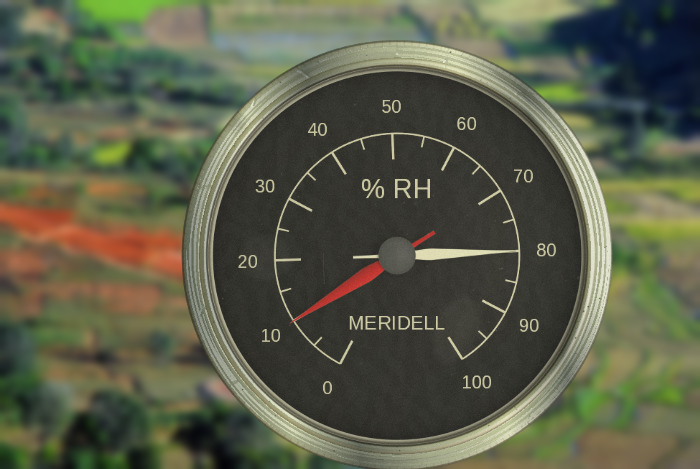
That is 10 %
